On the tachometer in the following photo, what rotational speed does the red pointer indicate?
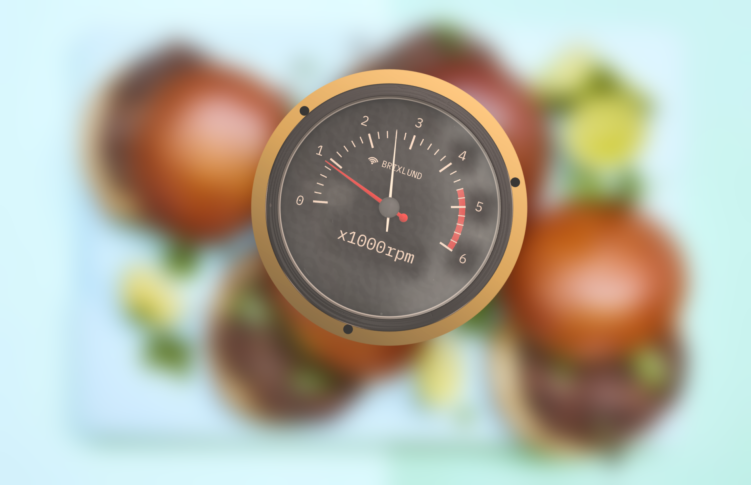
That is 900 rpm
